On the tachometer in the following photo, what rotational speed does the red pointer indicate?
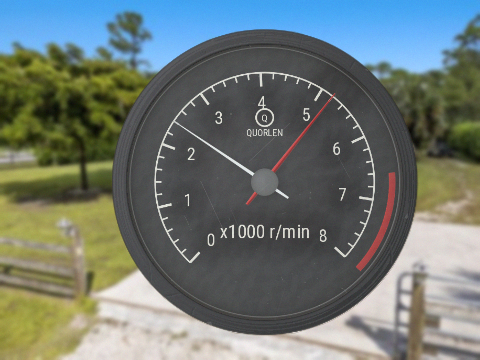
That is 5200 rpm
